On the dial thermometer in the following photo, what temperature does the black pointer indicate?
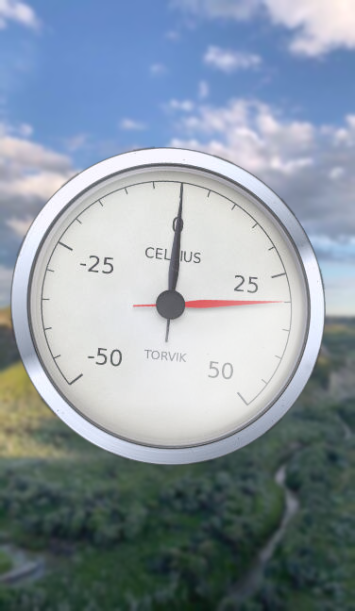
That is 0 °C
